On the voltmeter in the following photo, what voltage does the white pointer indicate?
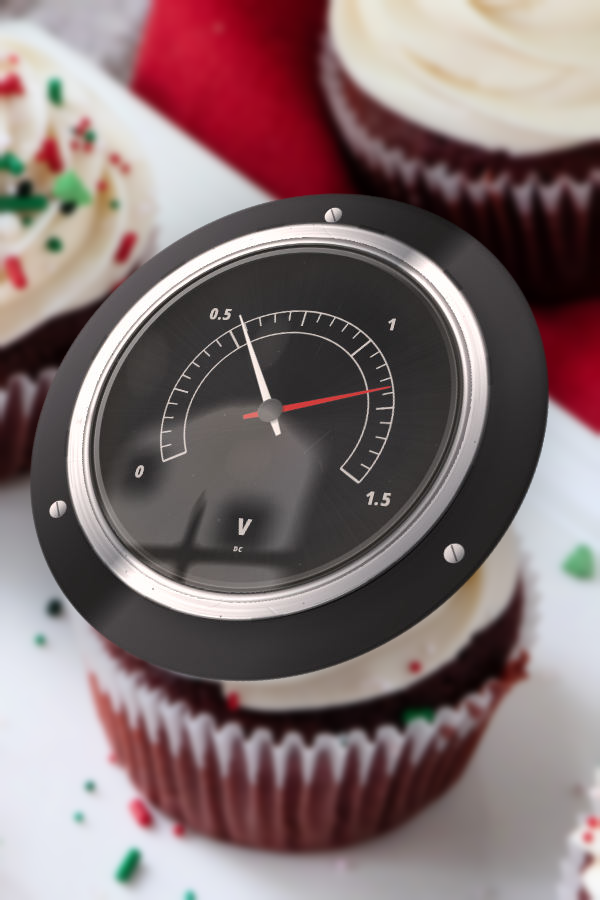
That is 0.55 V
